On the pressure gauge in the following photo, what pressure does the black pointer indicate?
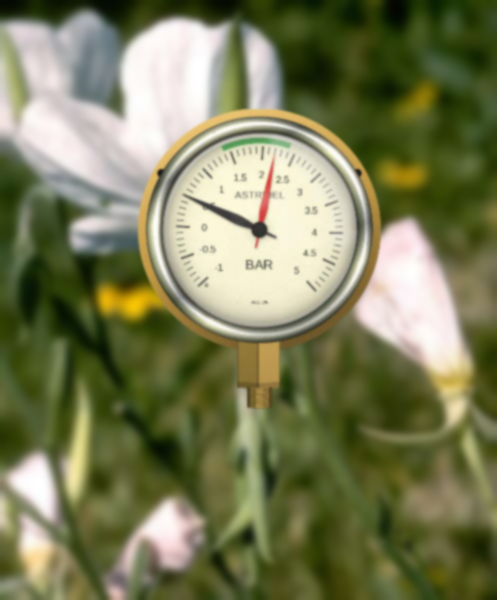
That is 0.5 bar
